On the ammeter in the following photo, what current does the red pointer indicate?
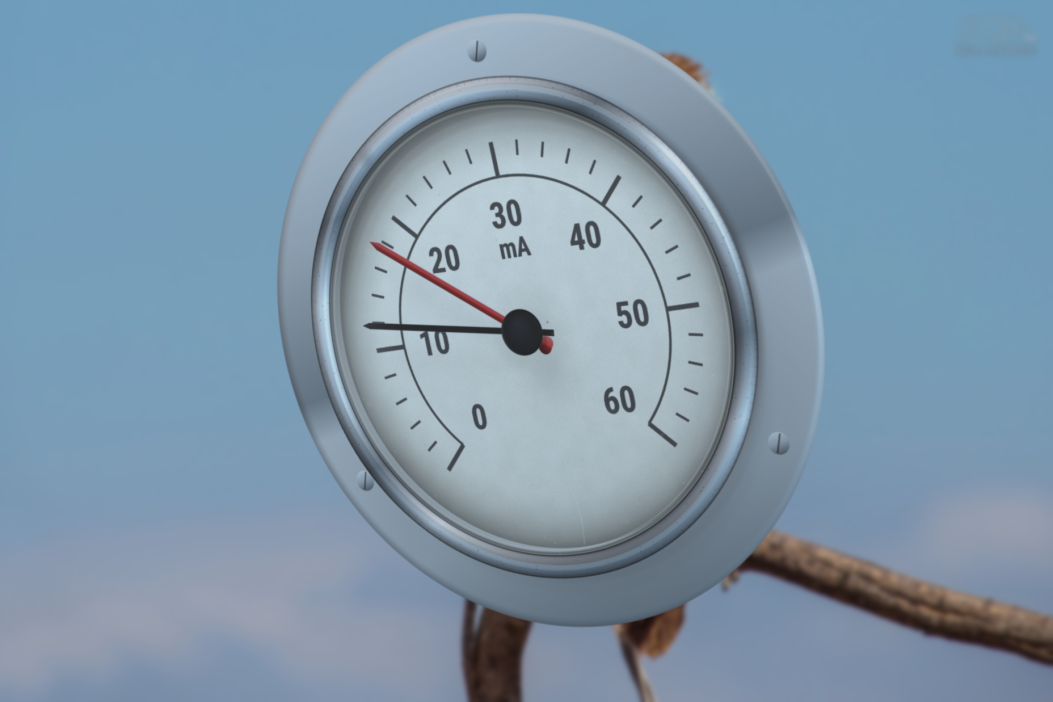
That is 18 mA
